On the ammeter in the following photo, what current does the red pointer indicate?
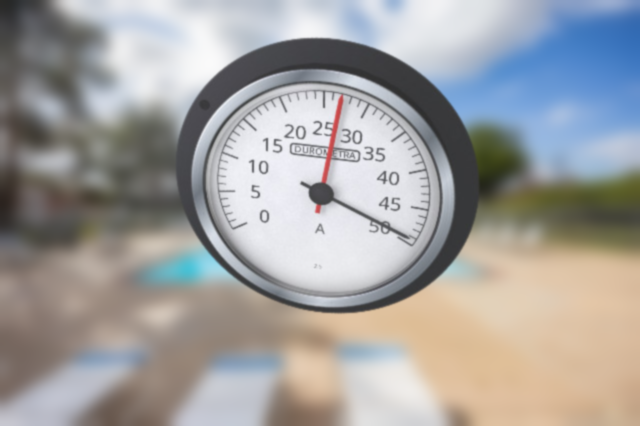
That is 27 A
